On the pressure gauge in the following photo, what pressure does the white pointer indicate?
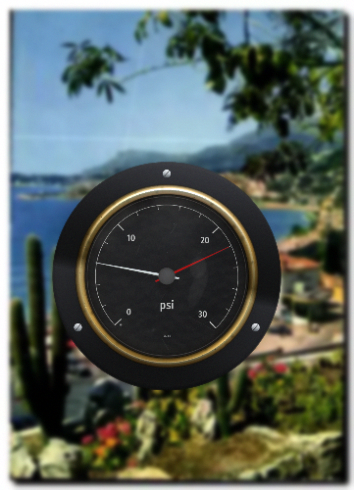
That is 6 psi
